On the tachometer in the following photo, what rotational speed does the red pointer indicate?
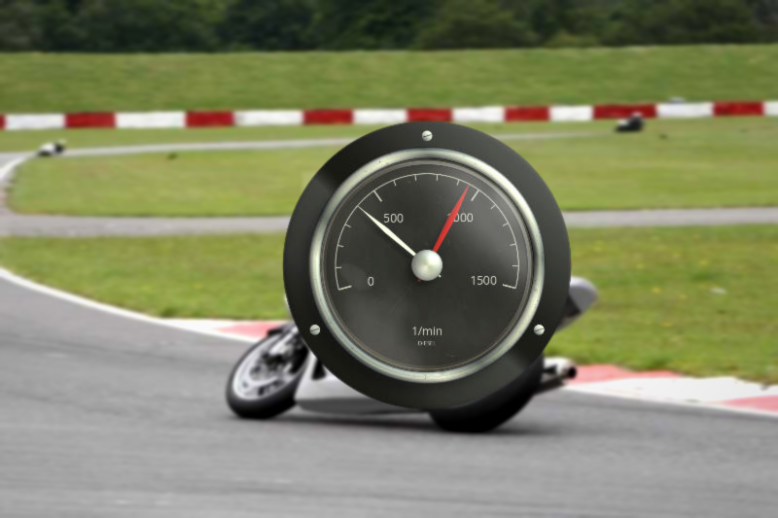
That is 950 rpm
